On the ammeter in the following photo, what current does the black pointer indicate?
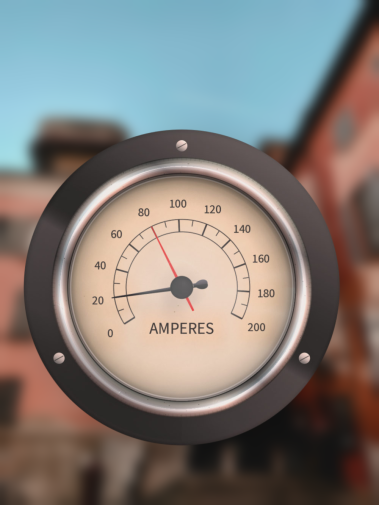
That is 20 A
